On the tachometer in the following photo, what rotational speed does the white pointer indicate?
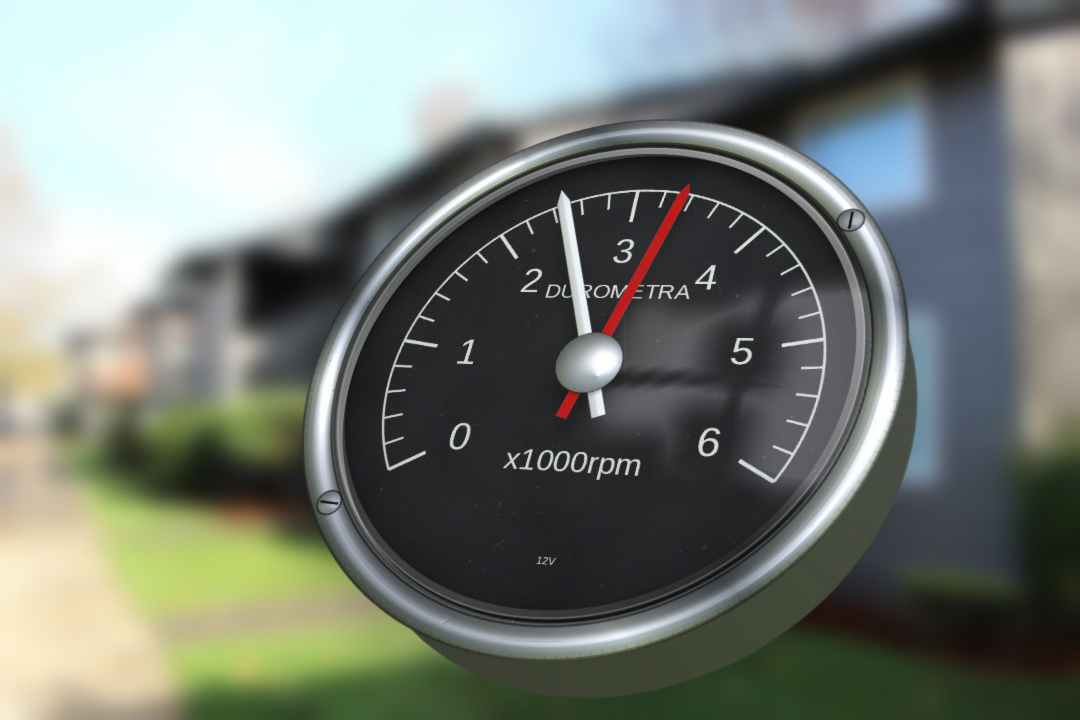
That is 2500 rpm
